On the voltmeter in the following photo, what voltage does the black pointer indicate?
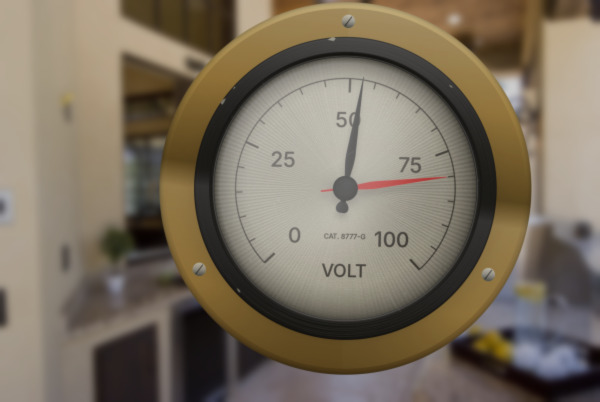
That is 52.5 V
